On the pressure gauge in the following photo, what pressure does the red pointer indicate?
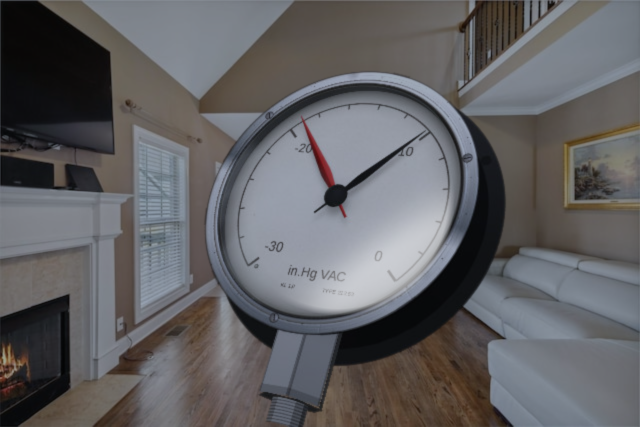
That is -19 inHg
